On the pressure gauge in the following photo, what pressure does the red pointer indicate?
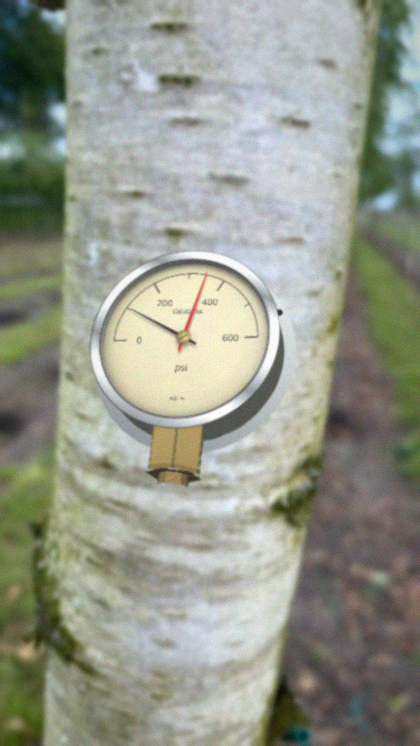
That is 350 psi
